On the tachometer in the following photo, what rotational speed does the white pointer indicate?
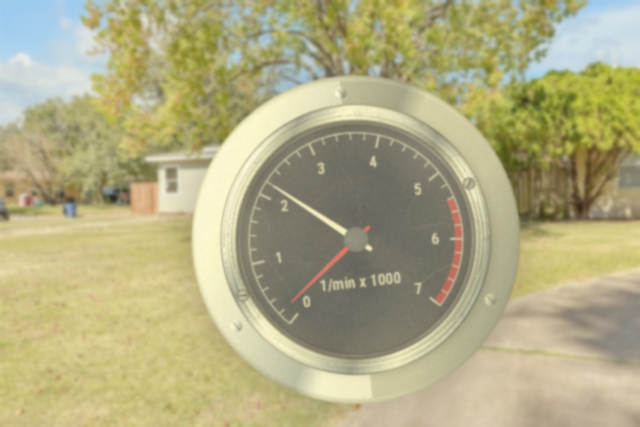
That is 2200 rpm
